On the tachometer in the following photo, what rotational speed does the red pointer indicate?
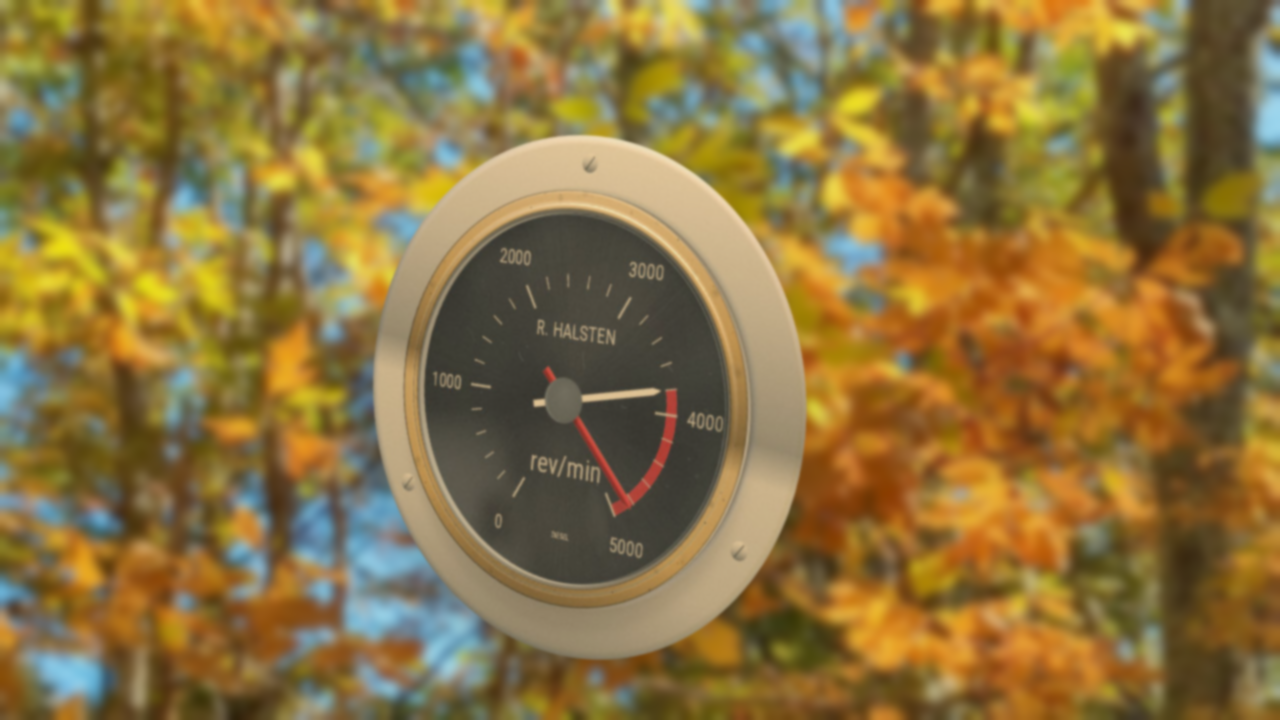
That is 4800 rpm
